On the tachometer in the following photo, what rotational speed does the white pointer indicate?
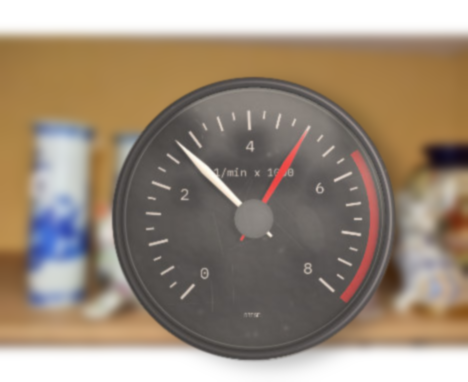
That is 2750 rpm
